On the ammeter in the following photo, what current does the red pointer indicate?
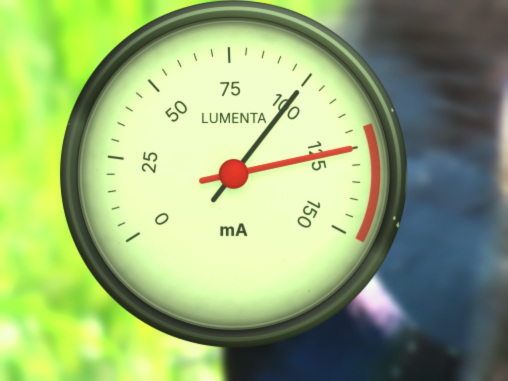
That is 125 mA
